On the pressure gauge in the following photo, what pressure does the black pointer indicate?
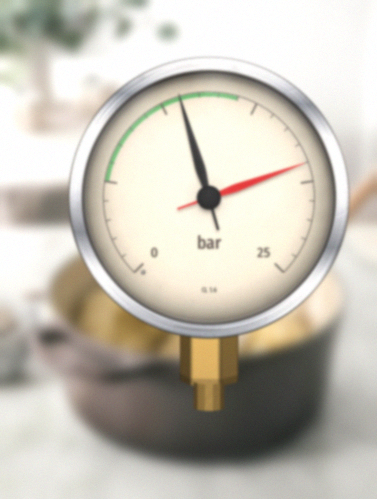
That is 11 bar
